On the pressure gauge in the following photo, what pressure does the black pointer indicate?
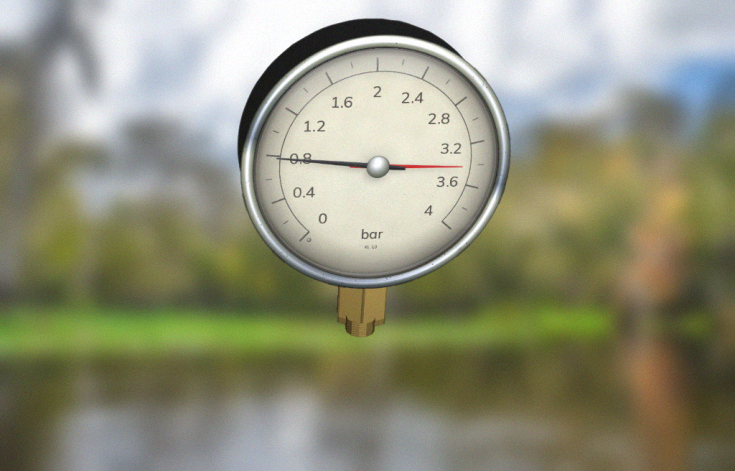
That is 0.8 bar
